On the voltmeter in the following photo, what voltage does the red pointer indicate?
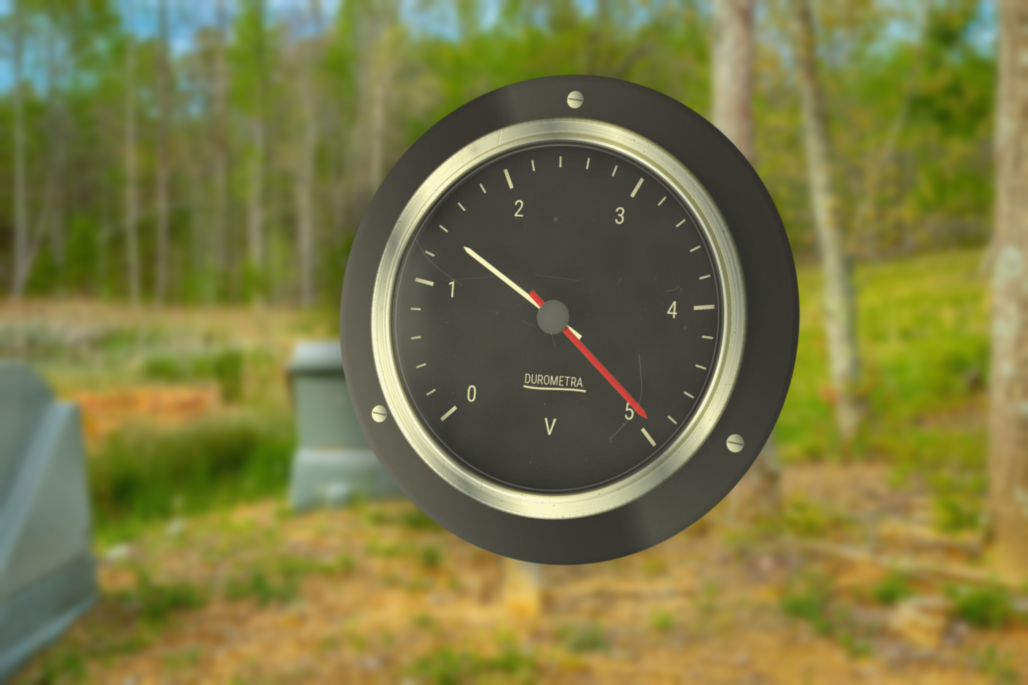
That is 4.9 V
